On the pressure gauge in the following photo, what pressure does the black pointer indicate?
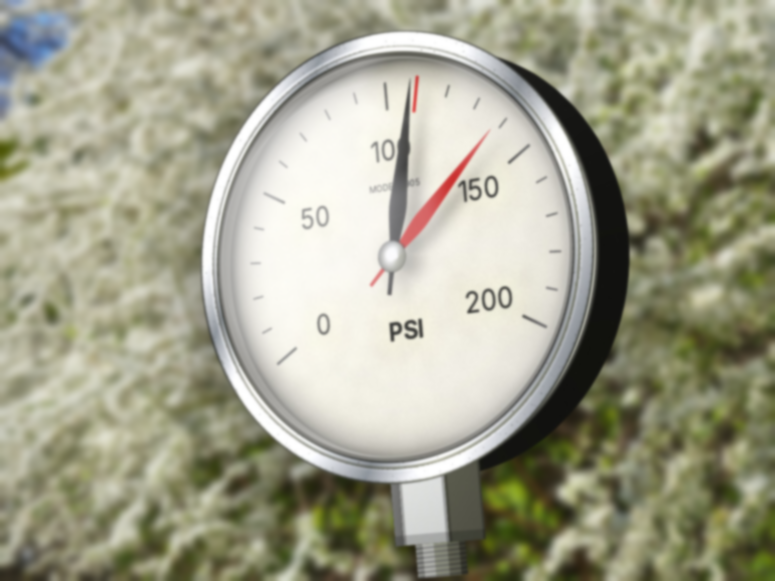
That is 110 psi
